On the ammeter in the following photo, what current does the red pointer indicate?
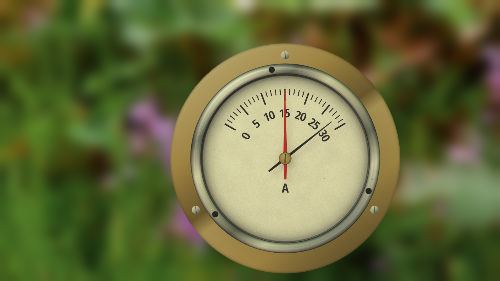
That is 15 A
